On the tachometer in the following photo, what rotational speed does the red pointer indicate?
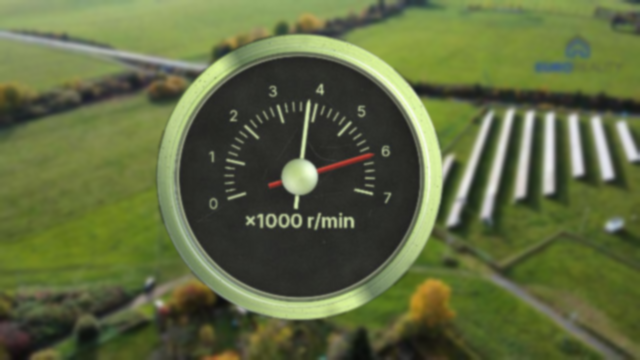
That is 6000 rpm
